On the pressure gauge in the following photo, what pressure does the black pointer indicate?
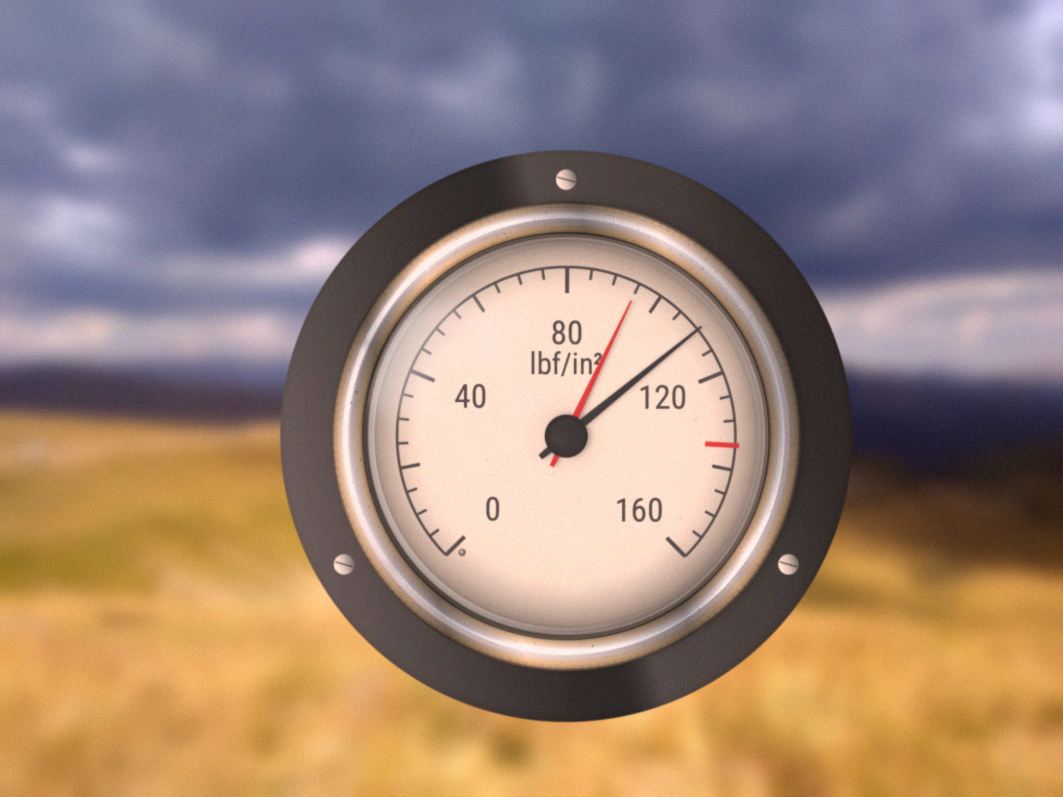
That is 110 psi
